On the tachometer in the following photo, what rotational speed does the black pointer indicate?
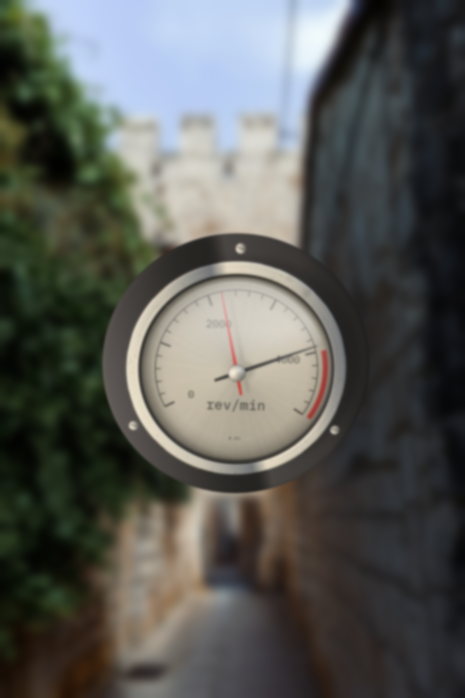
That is 3900 rpm
